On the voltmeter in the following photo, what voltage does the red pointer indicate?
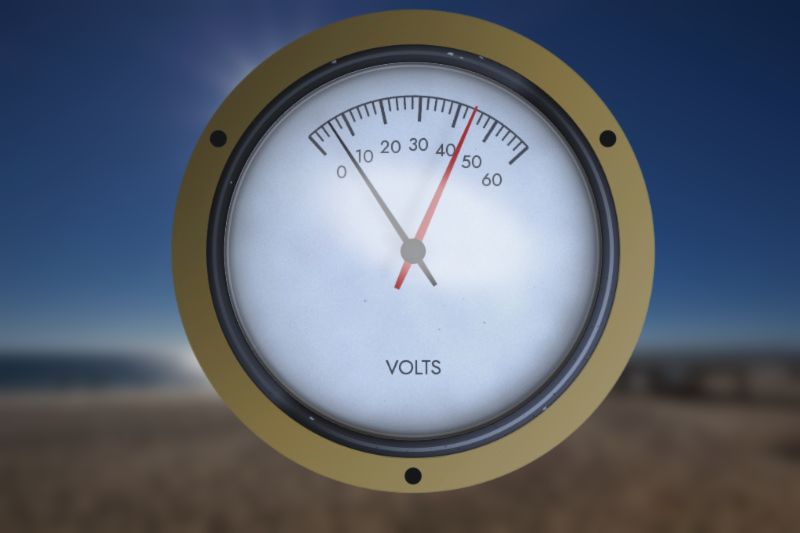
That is 44 V
